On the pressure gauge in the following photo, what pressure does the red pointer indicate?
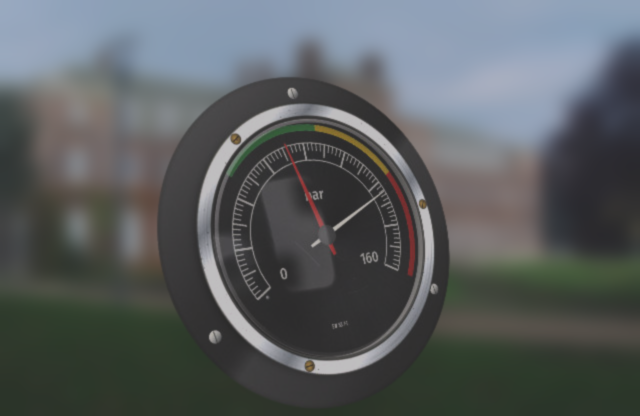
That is 70 bar
